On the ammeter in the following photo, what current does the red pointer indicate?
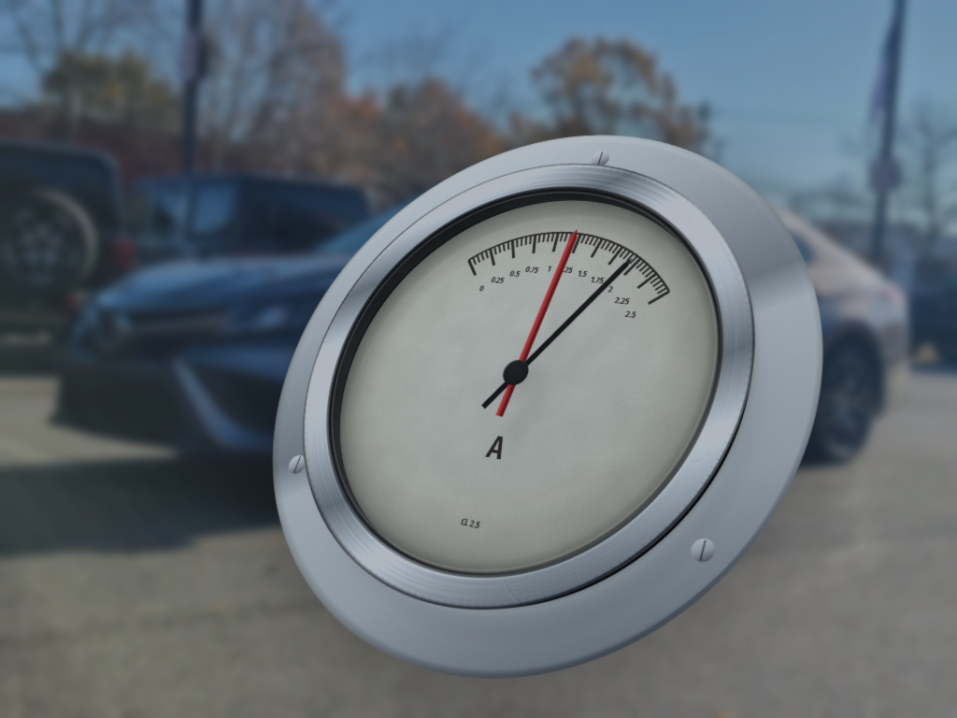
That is 1.25 A
